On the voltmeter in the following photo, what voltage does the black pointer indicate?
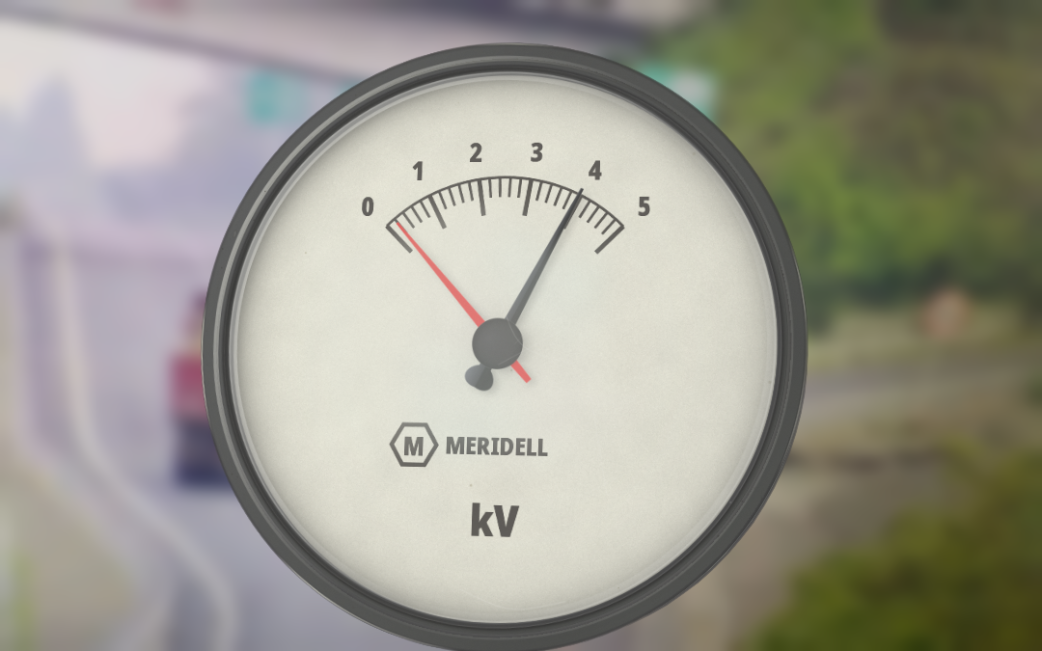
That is 4 kV
